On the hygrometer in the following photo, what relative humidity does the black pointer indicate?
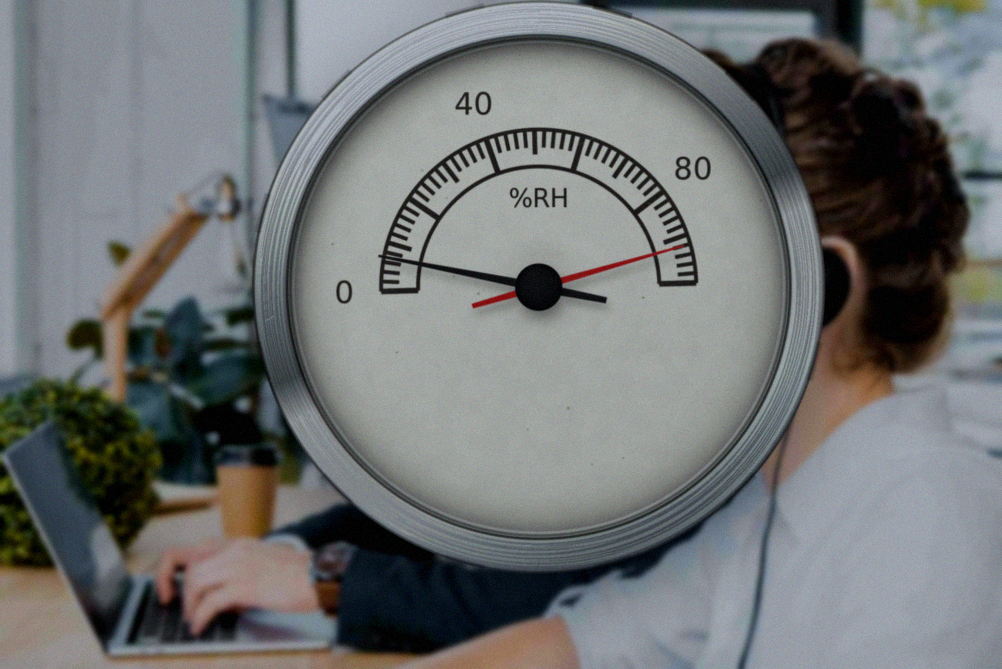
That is 7 %
